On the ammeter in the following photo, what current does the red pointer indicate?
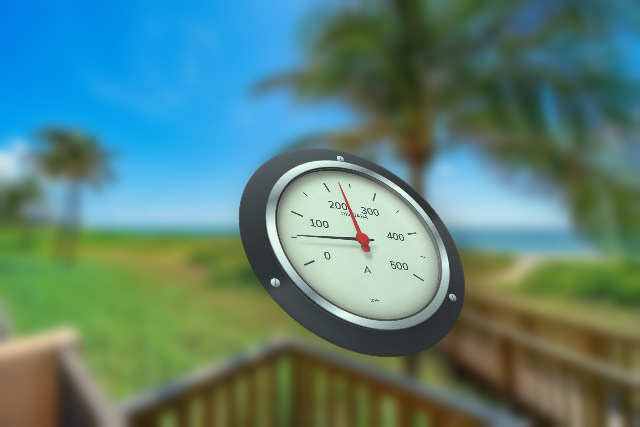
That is 225 A
